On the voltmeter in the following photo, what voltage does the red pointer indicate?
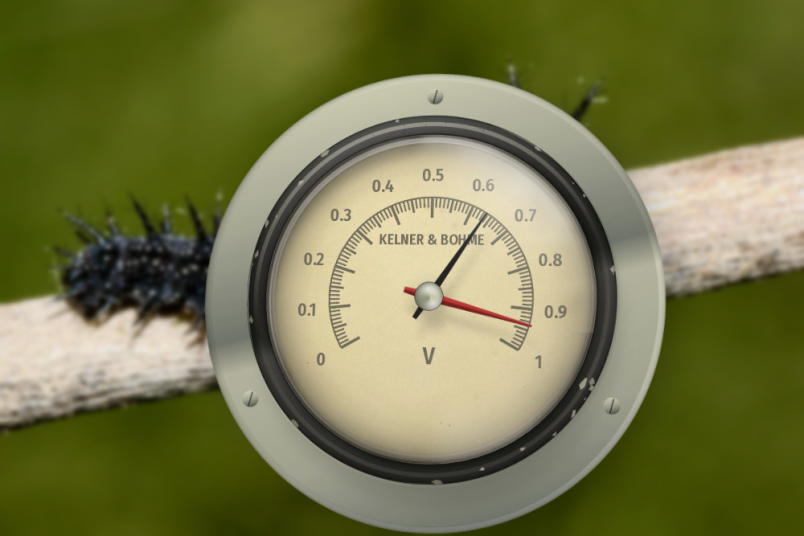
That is 0.94 V
